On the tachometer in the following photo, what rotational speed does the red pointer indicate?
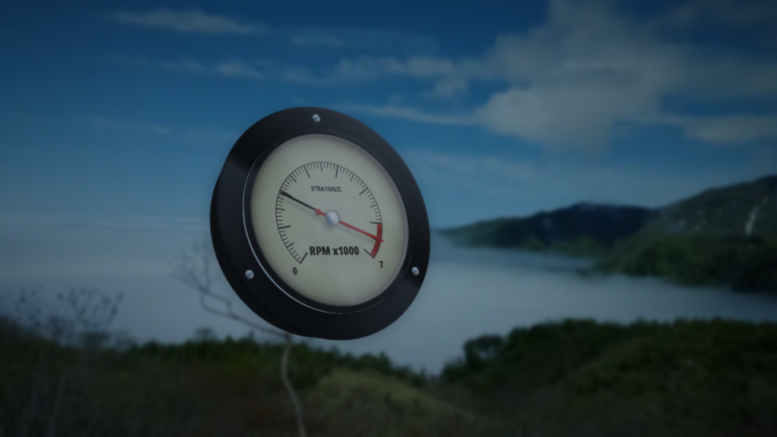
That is 6500 rpm
